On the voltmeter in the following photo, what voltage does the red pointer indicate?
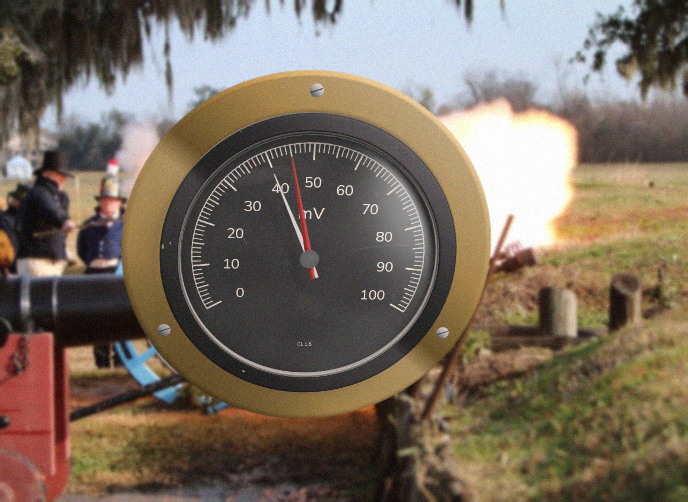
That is 45 mV
